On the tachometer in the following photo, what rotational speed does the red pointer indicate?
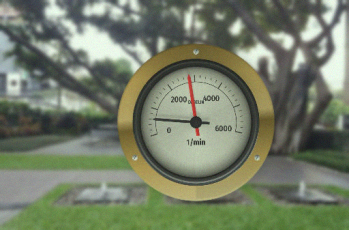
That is 2800 rpm
